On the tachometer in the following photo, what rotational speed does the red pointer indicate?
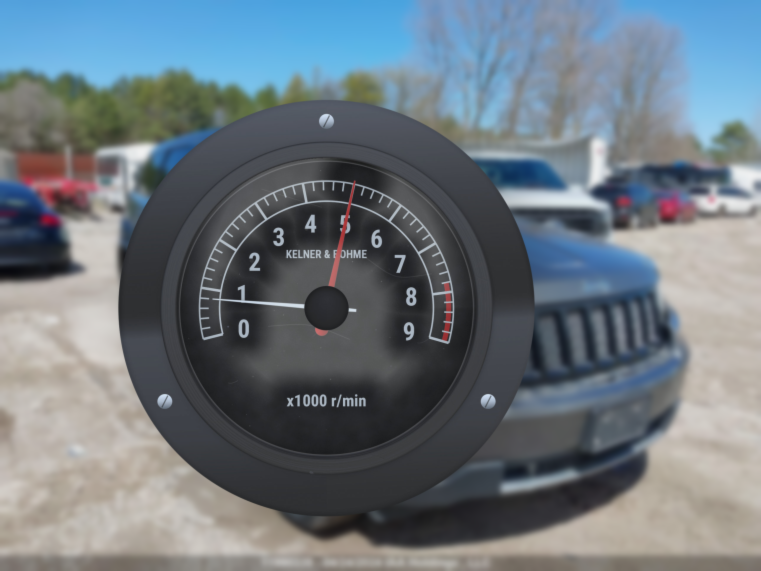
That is 5000 rpm
